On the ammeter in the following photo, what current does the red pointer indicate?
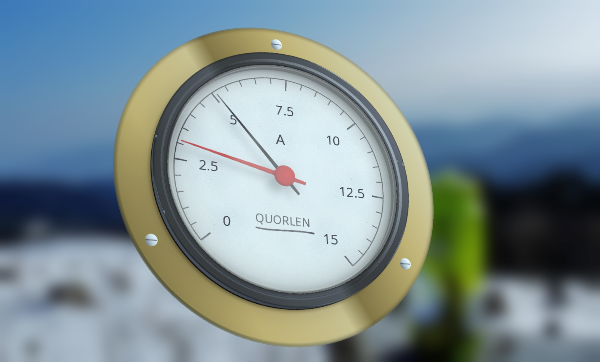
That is 3 A
